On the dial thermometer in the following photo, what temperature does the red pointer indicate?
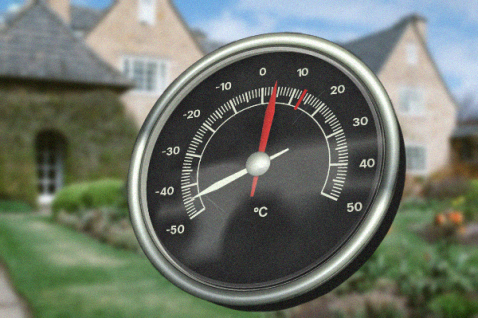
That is 5 °C
